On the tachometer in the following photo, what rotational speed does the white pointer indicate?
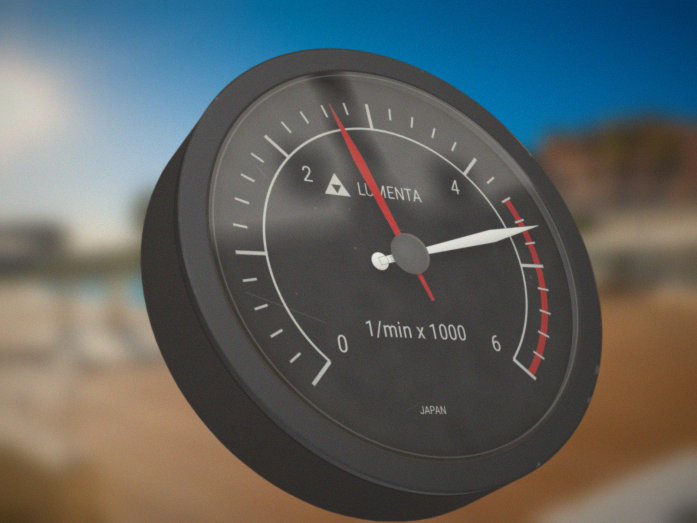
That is 4700 rpm
